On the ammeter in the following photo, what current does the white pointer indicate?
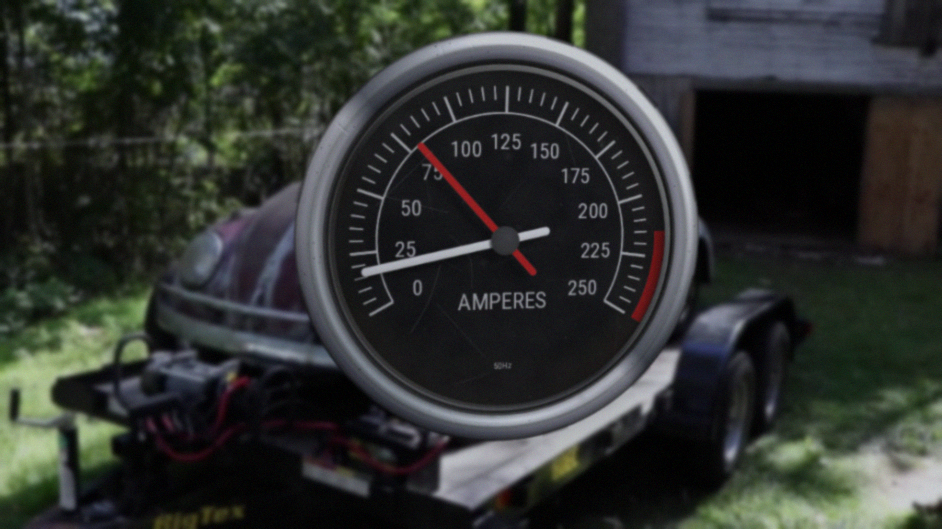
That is 17.5 A
